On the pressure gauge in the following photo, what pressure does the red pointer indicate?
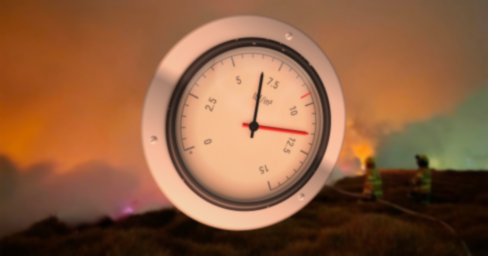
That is 11.5 psi
